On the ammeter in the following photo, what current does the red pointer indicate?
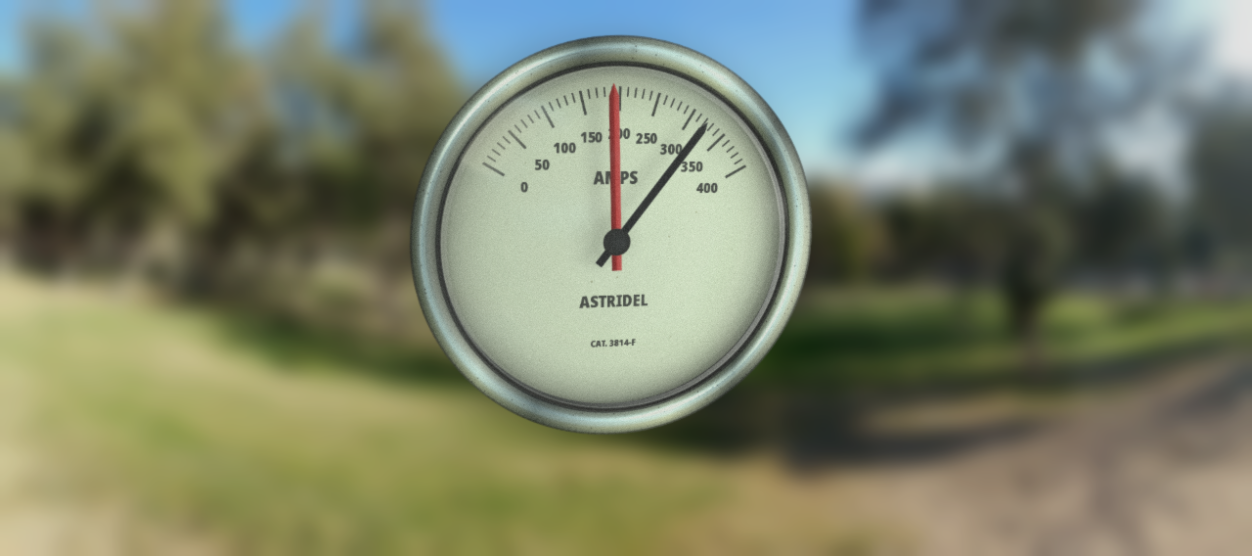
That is 190 A
